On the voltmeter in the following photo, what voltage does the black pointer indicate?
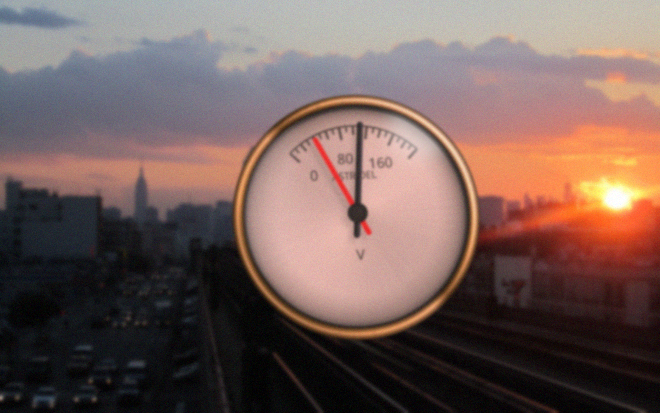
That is 110 V
